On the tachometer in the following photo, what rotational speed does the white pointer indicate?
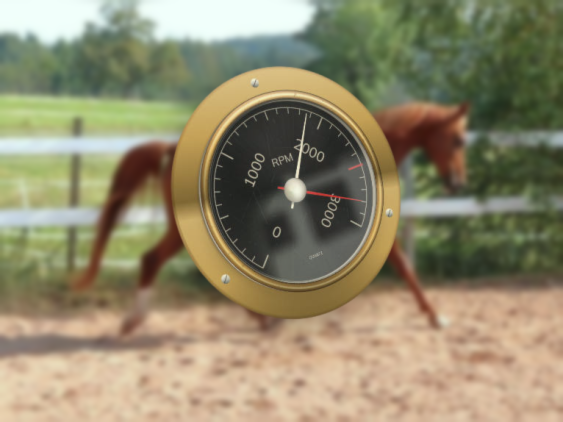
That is 1850 rpm
